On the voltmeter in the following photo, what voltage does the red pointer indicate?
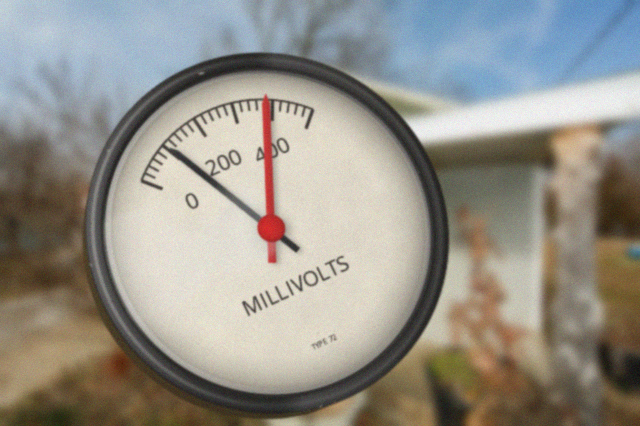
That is 380 mV
